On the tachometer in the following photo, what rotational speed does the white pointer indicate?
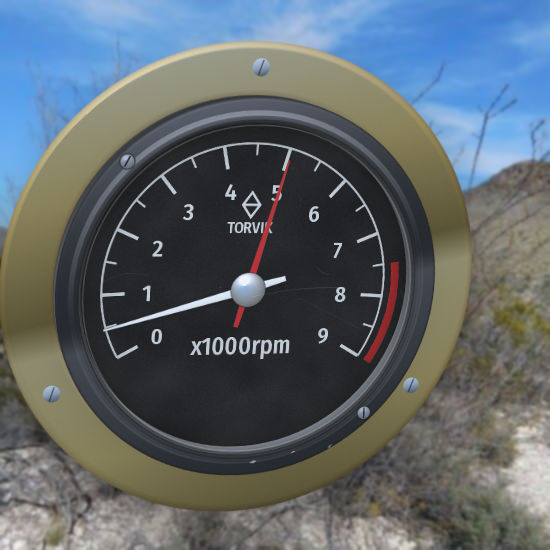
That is 500 rpm
